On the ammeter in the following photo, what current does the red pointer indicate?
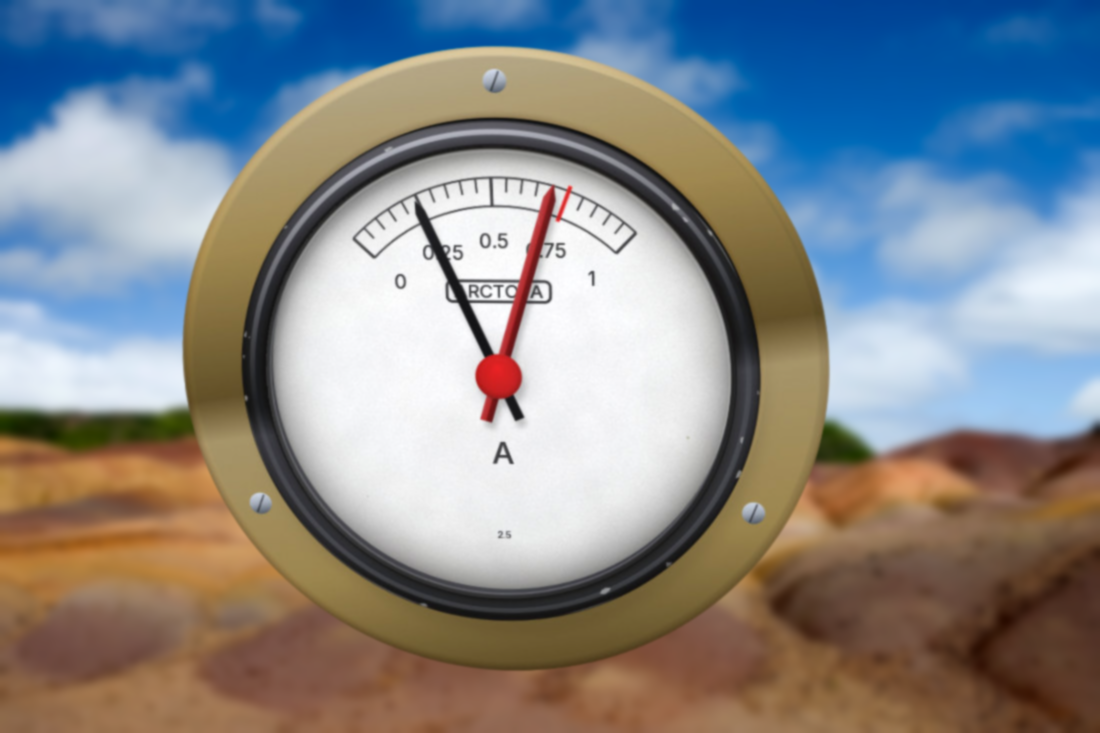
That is 0.7 A
